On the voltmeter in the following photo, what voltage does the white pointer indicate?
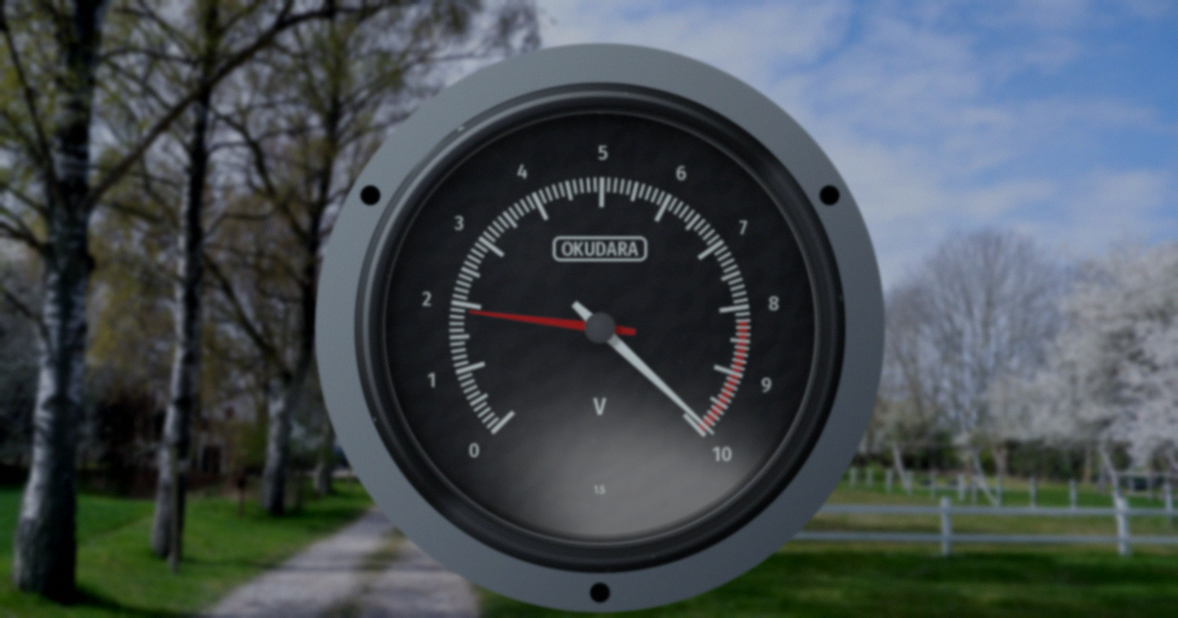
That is 9.9 V
